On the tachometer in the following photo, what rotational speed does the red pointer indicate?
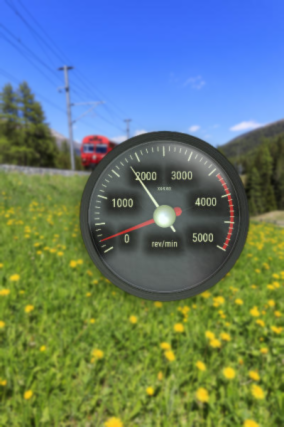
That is 200 rpm
